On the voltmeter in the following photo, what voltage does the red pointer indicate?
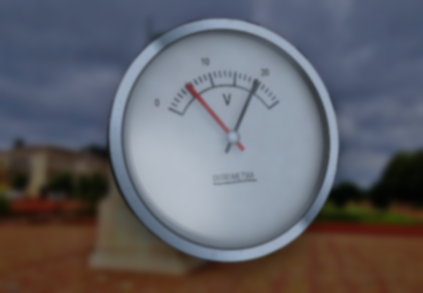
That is 5 V
